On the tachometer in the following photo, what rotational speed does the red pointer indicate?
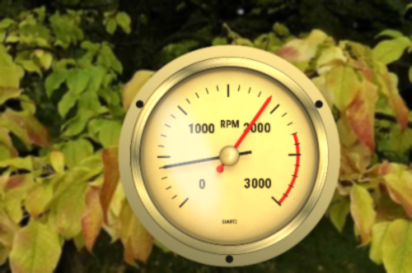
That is 1900 rpm
